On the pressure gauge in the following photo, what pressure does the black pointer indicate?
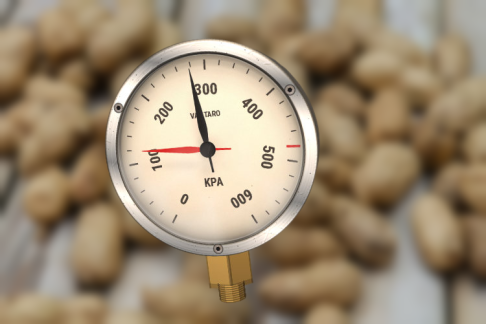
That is 280 kPa
